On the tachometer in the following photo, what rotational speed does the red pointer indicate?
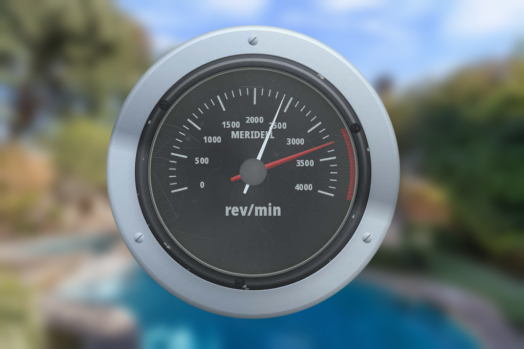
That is 3300 rpm
